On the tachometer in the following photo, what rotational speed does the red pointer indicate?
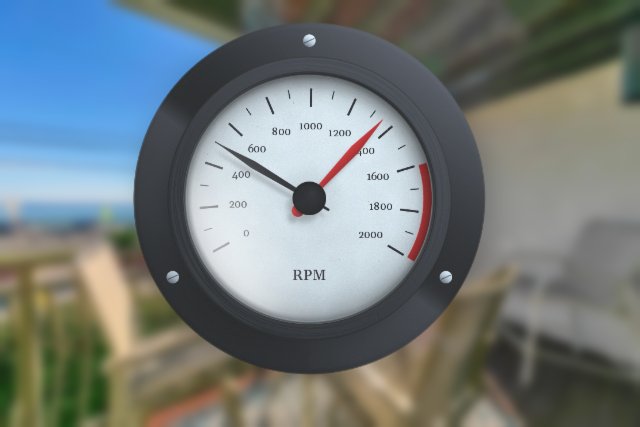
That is 1350 rpm
